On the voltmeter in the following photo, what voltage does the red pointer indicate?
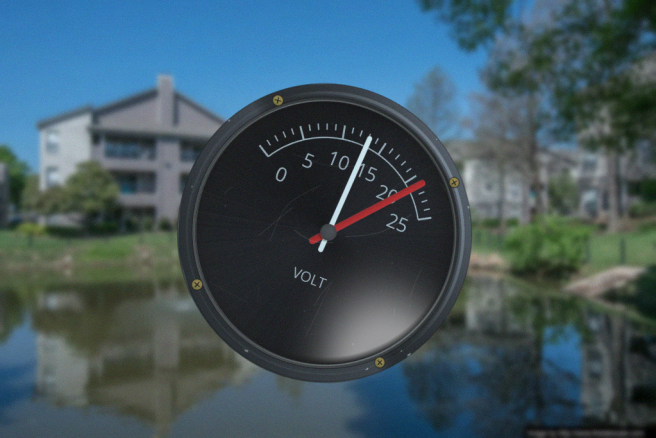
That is 21 V
